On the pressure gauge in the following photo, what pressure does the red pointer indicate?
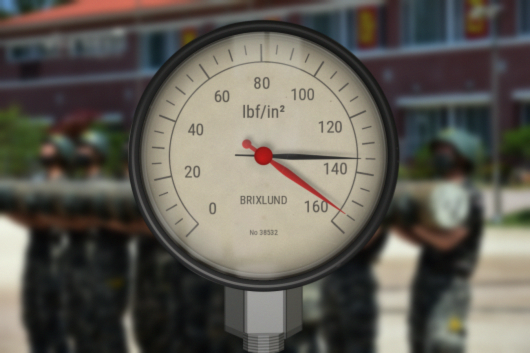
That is 155 psi
